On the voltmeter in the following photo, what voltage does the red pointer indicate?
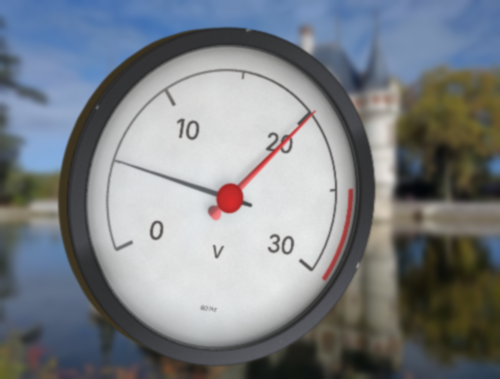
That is 20 V
